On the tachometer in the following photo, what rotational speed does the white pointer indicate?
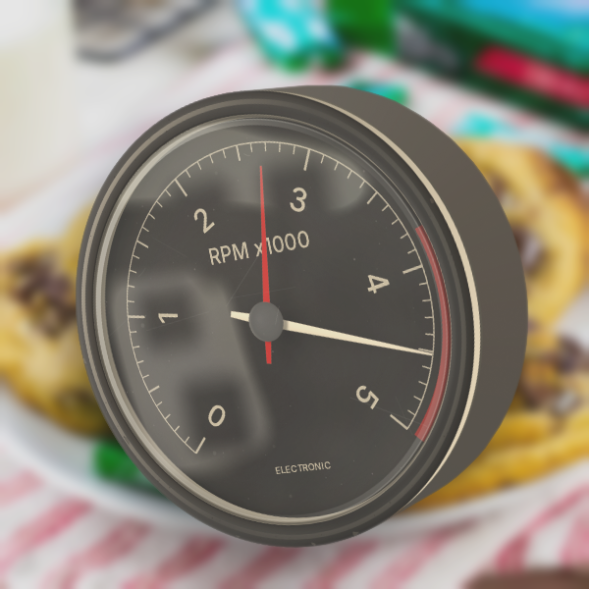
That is 4500 rpm
